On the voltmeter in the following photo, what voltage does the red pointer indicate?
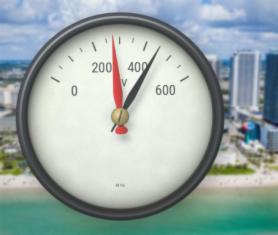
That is 275 mV
